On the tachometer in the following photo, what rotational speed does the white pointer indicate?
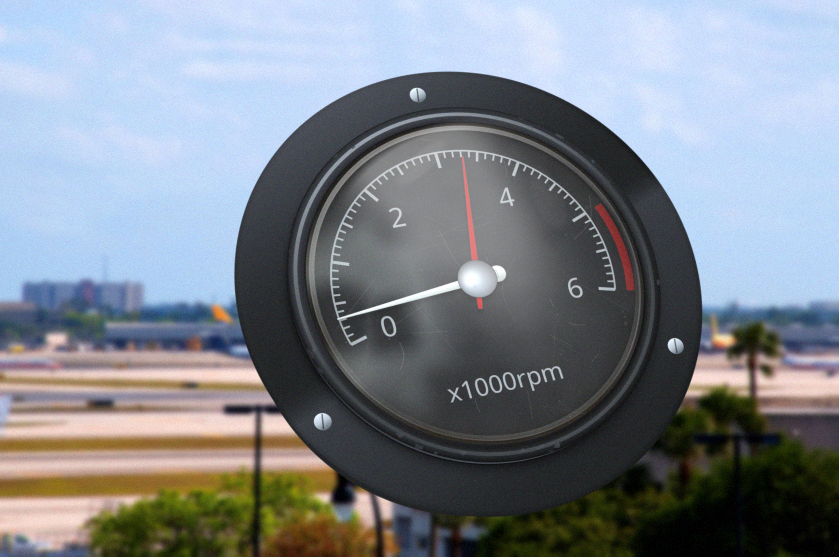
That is 300 rpm
